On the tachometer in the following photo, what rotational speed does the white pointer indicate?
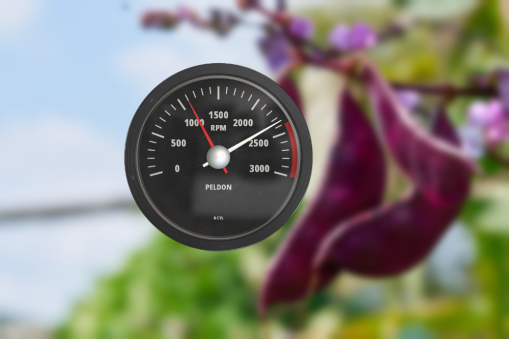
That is 2350 rpm
